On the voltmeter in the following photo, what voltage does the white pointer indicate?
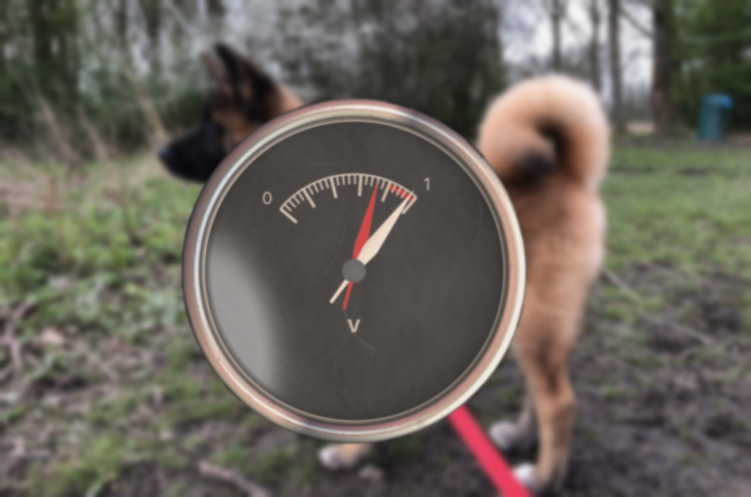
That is 0.96 V
